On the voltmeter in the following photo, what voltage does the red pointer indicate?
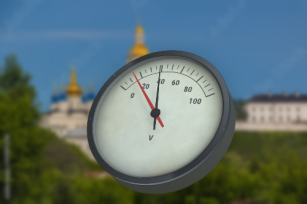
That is 15 V
